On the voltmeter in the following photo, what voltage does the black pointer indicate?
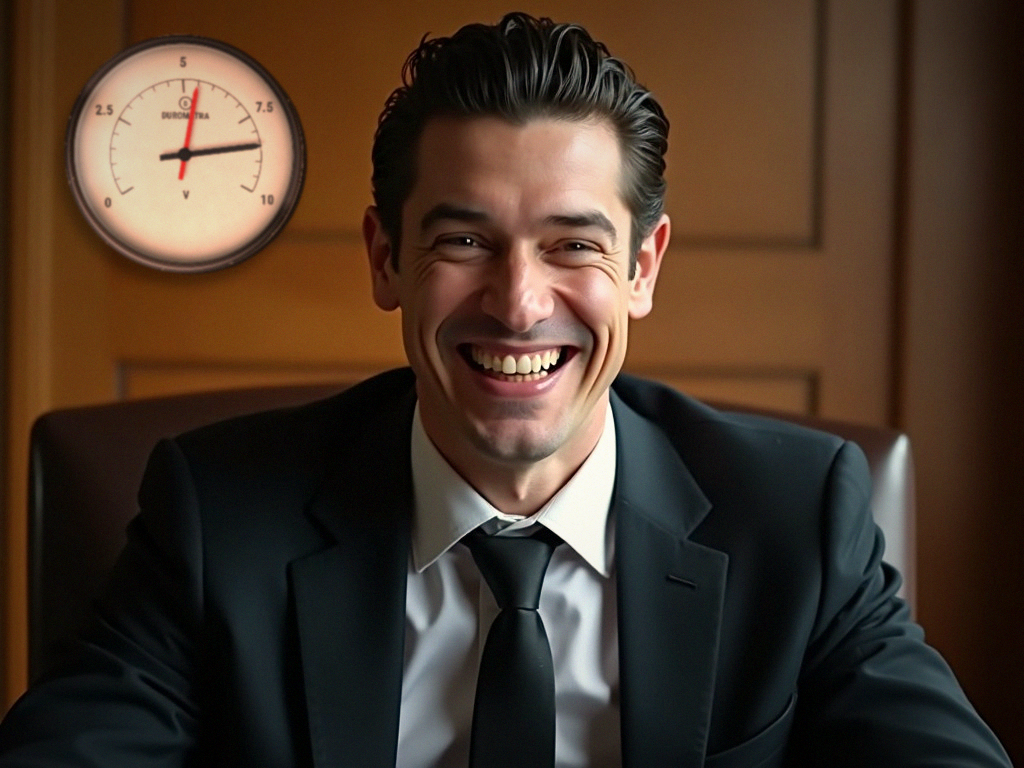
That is 8.5 V
